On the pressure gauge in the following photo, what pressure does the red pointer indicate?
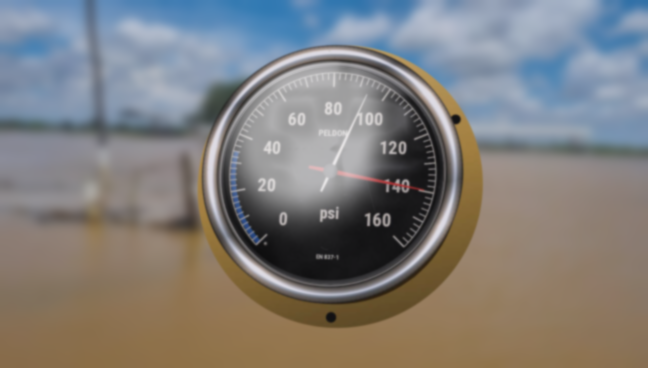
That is 140 psi
